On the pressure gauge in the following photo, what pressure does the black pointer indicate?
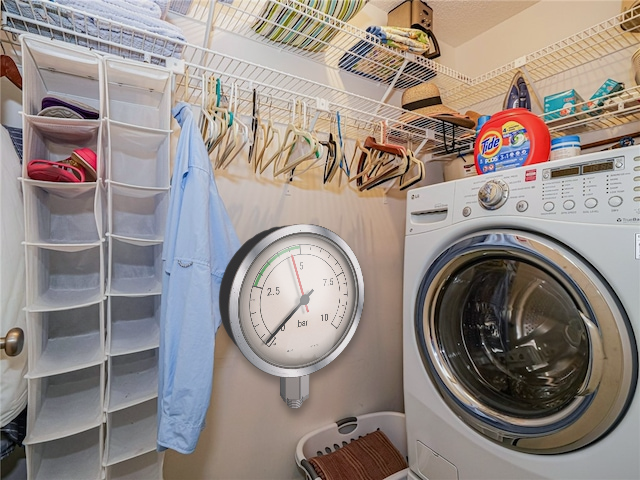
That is 0.25 bar
